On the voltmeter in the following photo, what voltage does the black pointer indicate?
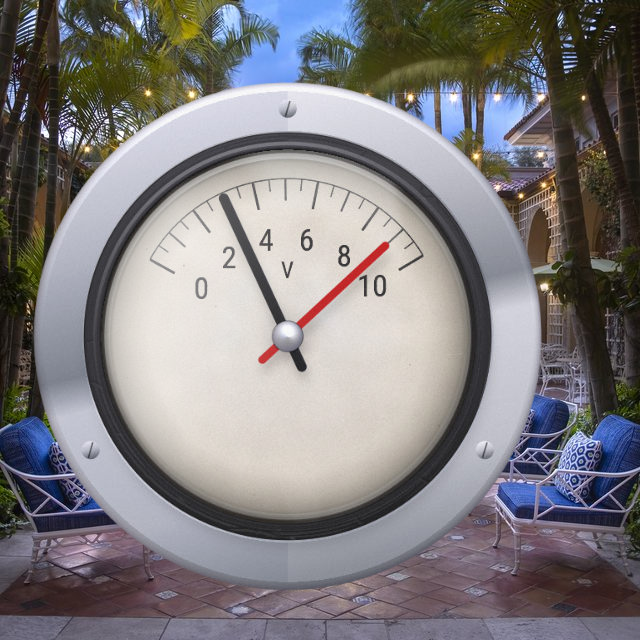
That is 3 V
